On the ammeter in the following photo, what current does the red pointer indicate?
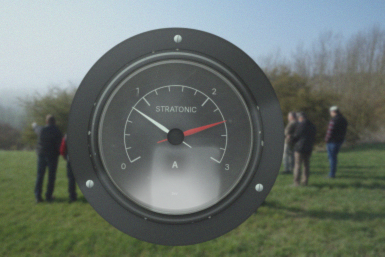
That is 2.4 A
